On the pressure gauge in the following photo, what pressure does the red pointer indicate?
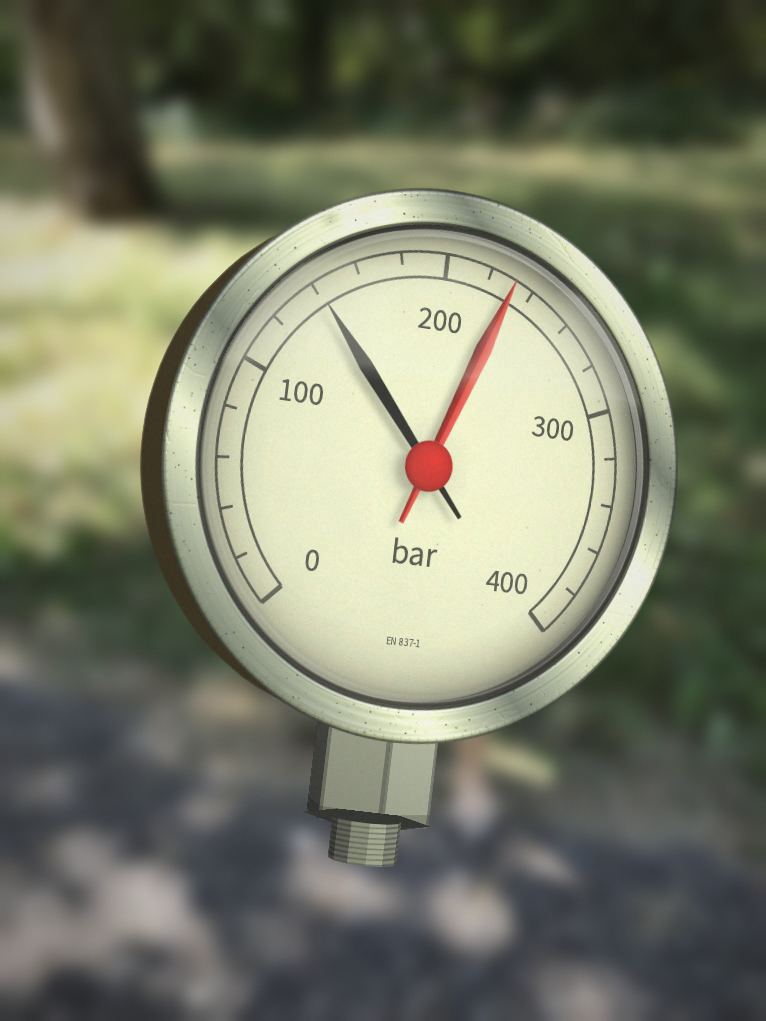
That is 230 bar
